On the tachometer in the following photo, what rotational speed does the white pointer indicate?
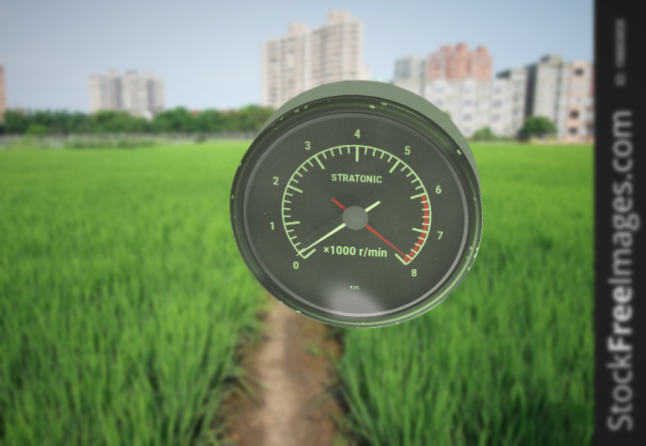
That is 200 rpm
